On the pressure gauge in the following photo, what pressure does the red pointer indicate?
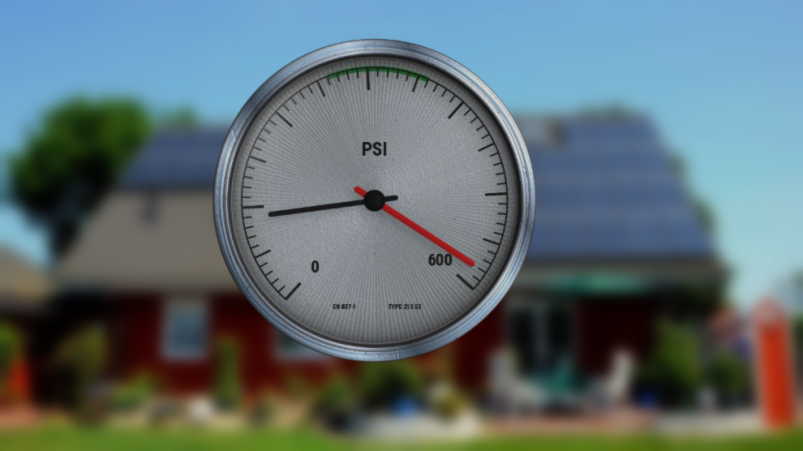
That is 580 psi
